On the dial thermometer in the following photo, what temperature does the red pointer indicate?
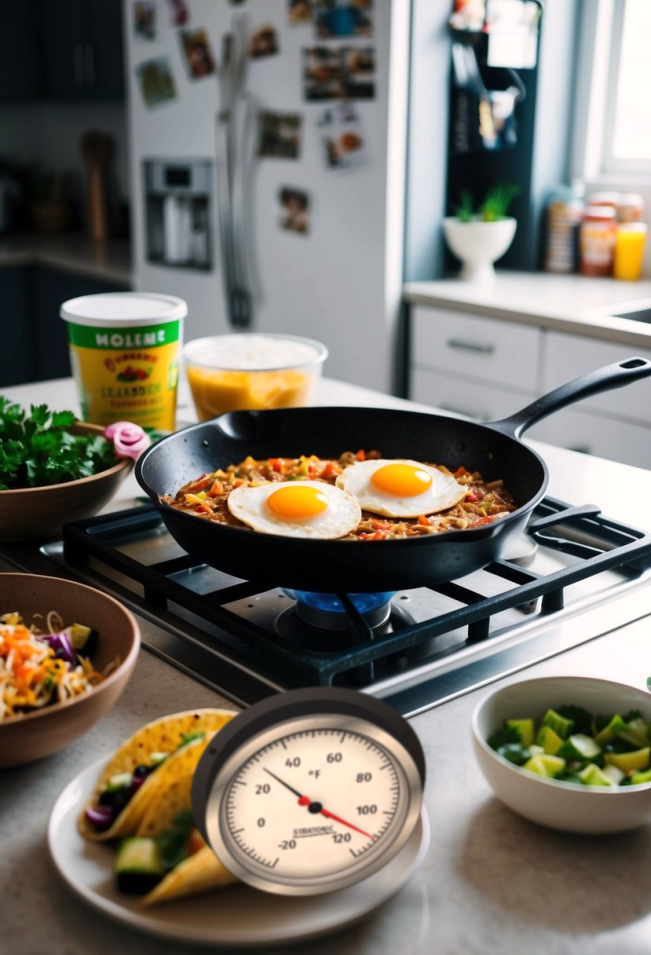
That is 110 °F
